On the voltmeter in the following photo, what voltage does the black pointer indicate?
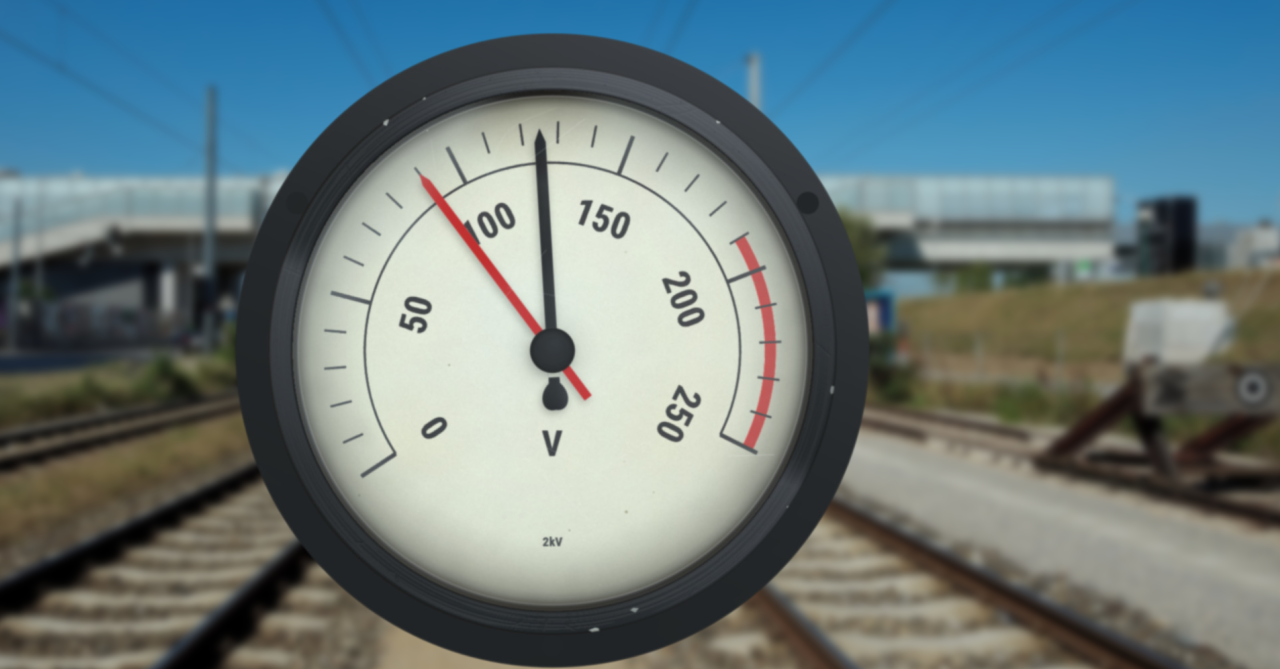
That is 125 V
